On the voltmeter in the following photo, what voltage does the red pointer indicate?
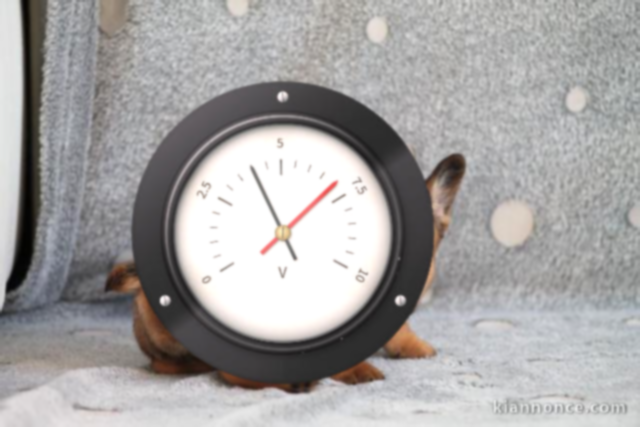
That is 7 V
